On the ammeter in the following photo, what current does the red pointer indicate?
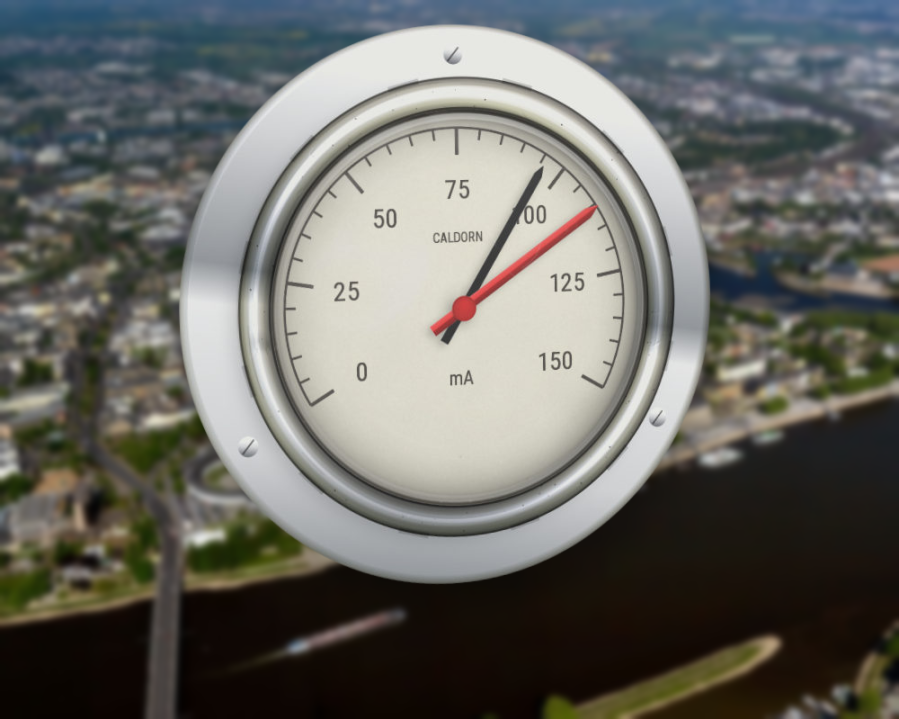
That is 110 mA
